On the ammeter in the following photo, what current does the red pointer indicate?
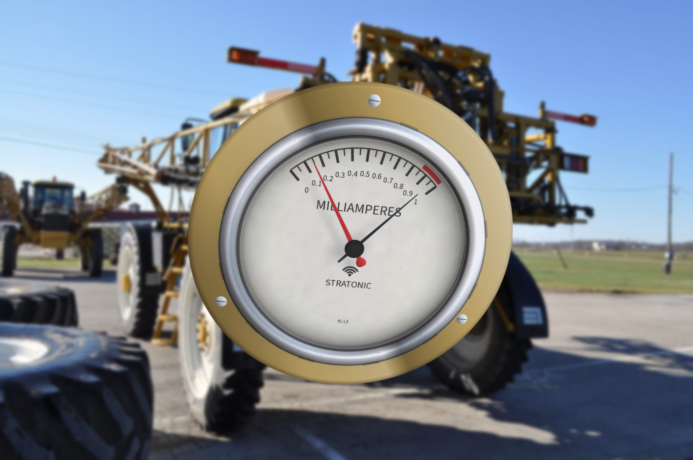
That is 0.15 mA
